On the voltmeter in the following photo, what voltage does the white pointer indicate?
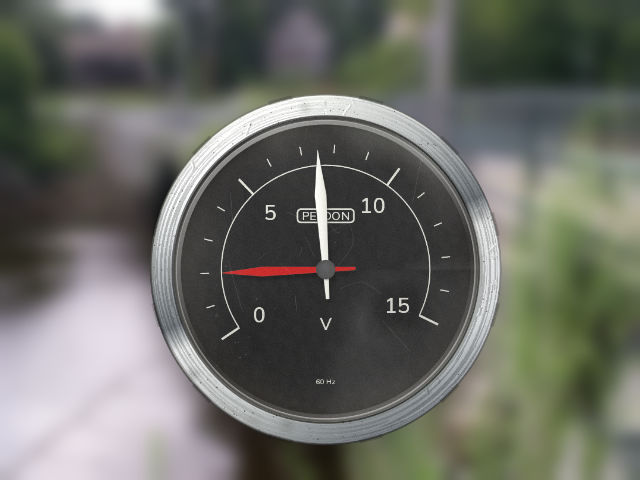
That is 7.5 V
